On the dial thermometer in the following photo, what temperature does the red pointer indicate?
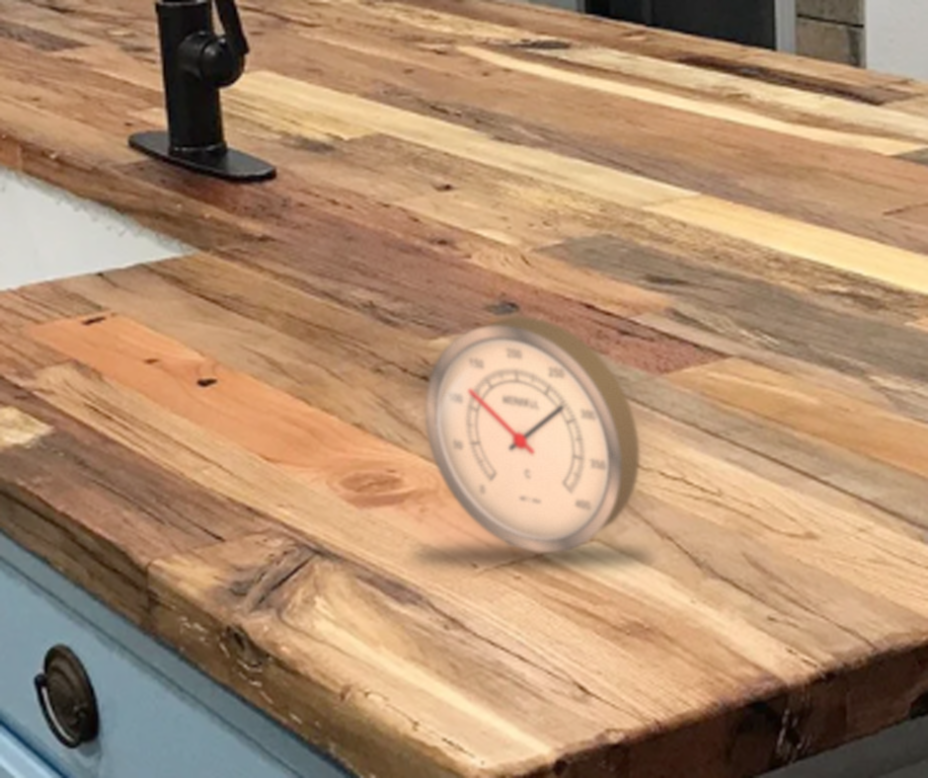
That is 125 °C
